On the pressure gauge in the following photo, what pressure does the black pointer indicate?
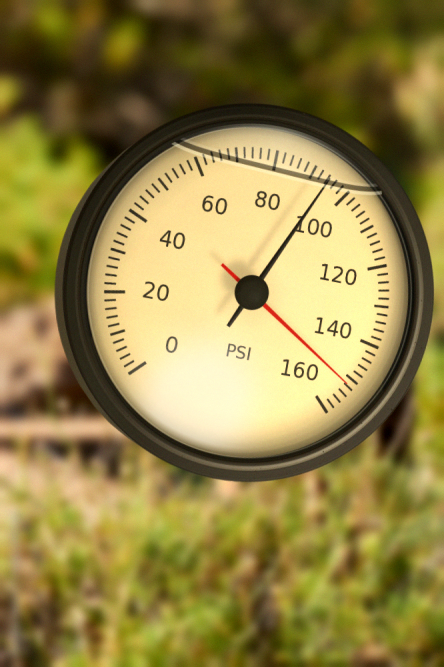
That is 94 psi
